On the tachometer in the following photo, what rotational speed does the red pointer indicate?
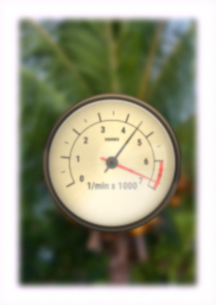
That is 6750 rpm
